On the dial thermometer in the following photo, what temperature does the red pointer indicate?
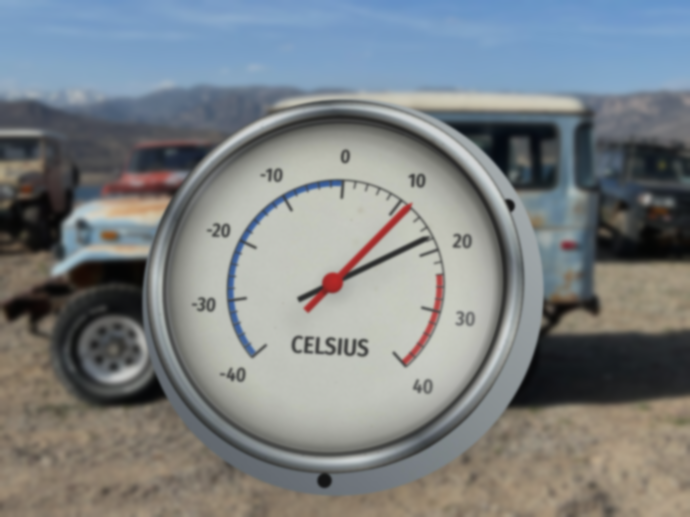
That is 12 °C
